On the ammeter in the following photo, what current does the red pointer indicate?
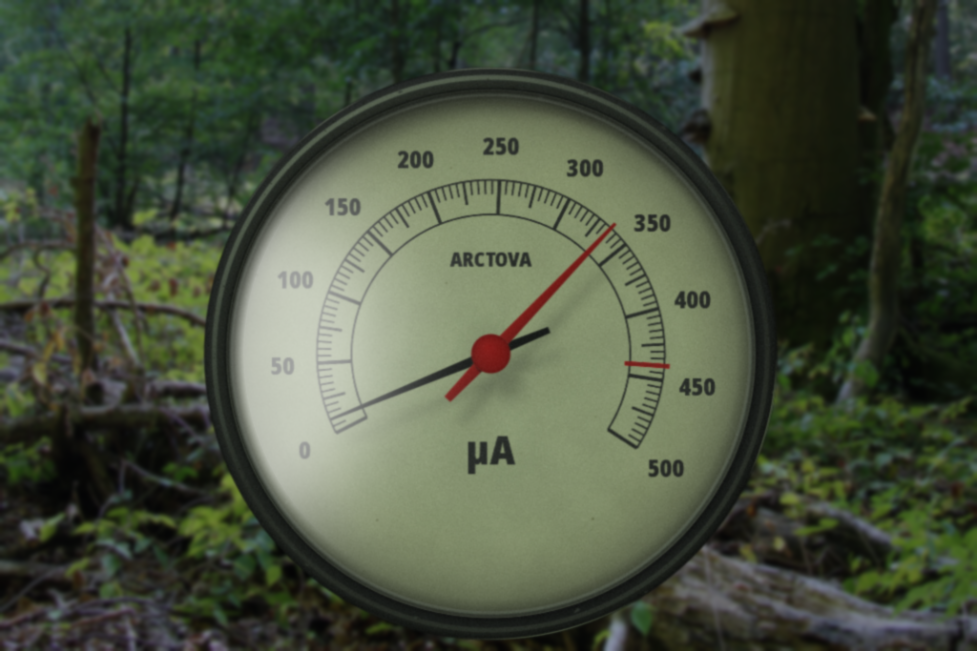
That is 335 µA
